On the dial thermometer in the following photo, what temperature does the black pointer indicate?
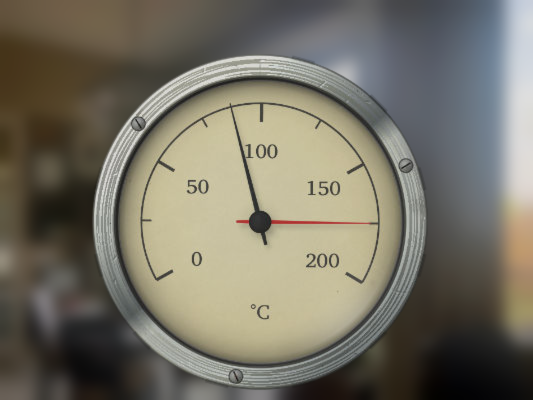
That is 87.5 °C
